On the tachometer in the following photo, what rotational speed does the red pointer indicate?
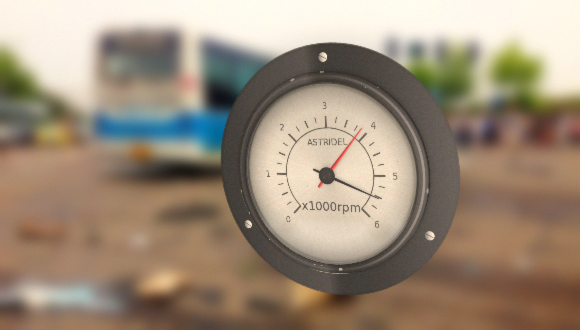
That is 3875 rpm
